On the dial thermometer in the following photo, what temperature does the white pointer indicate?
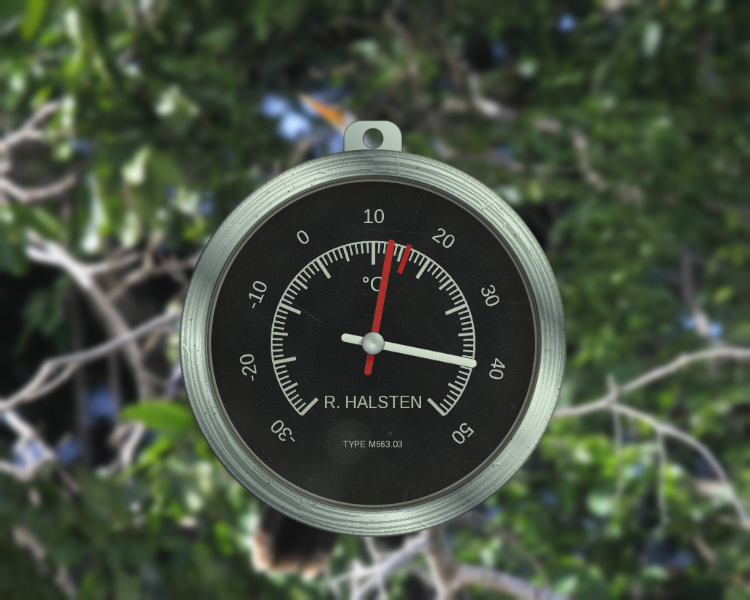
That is 40 °C
